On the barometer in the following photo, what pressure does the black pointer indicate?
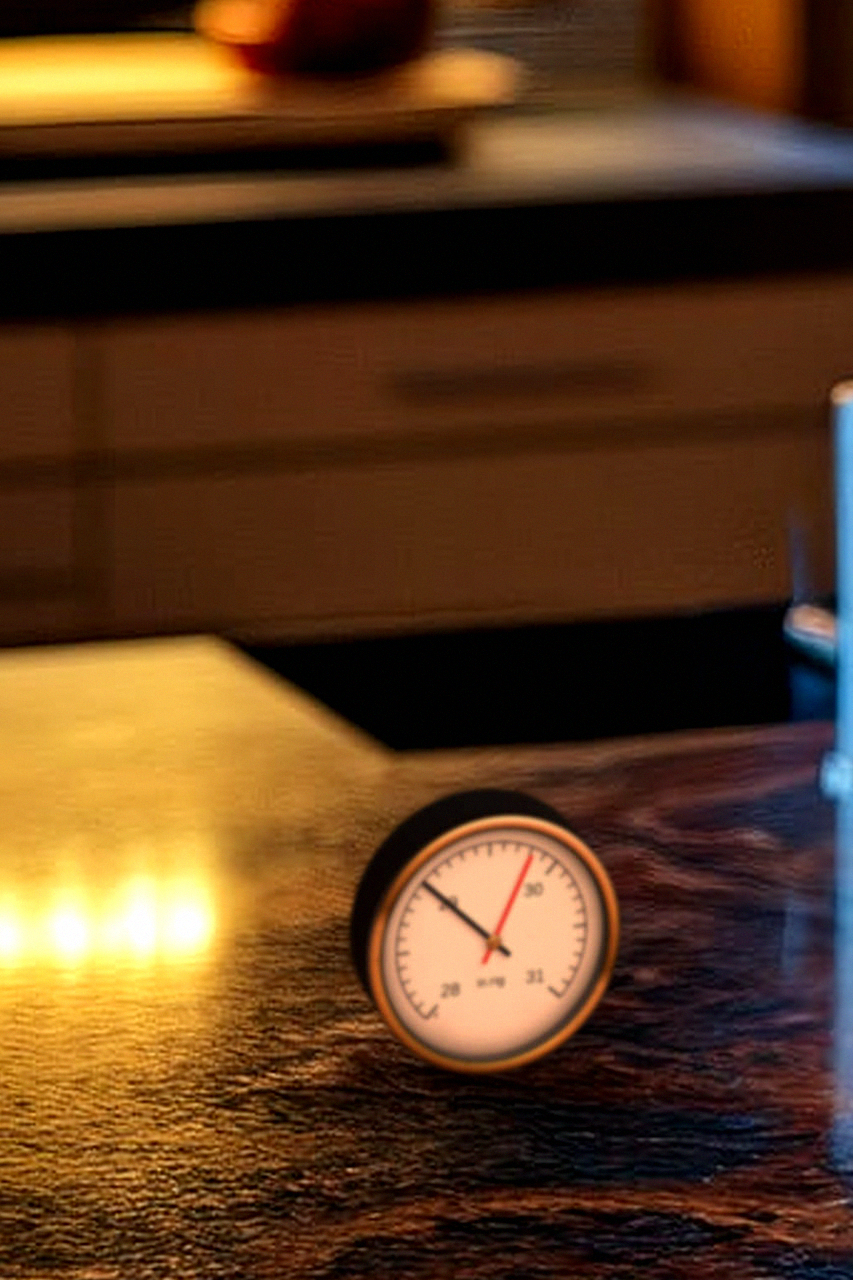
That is 29 inHg
